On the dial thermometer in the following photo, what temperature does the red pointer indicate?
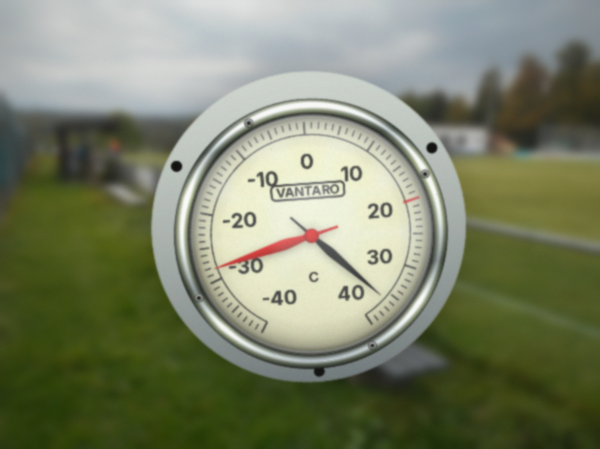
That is -28 °C
